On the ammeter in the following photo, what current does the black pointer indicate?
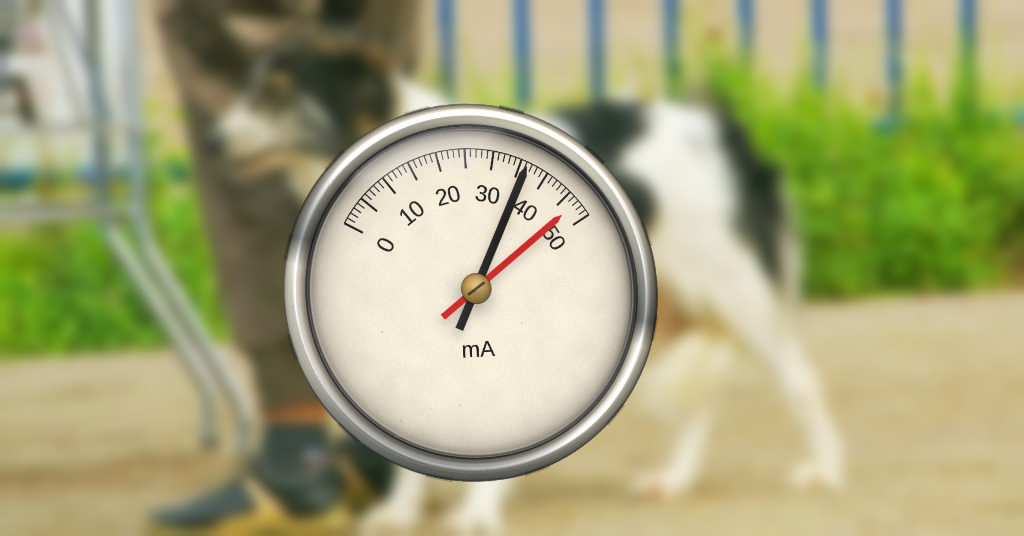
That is 36 mA
